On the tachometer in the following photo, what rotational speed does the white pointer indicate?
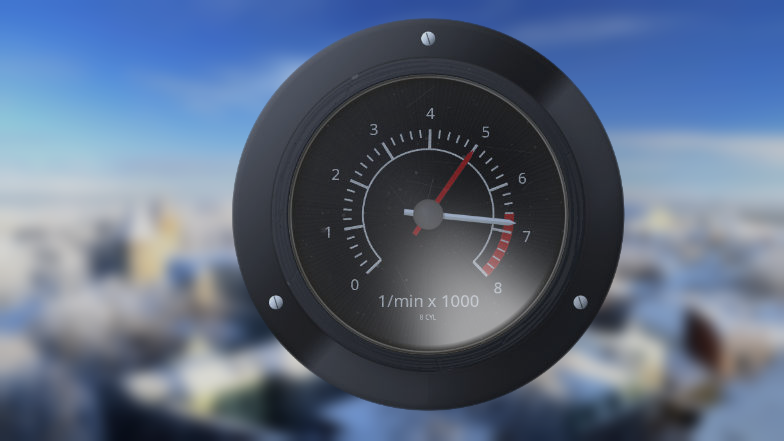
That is 6800 rpm
